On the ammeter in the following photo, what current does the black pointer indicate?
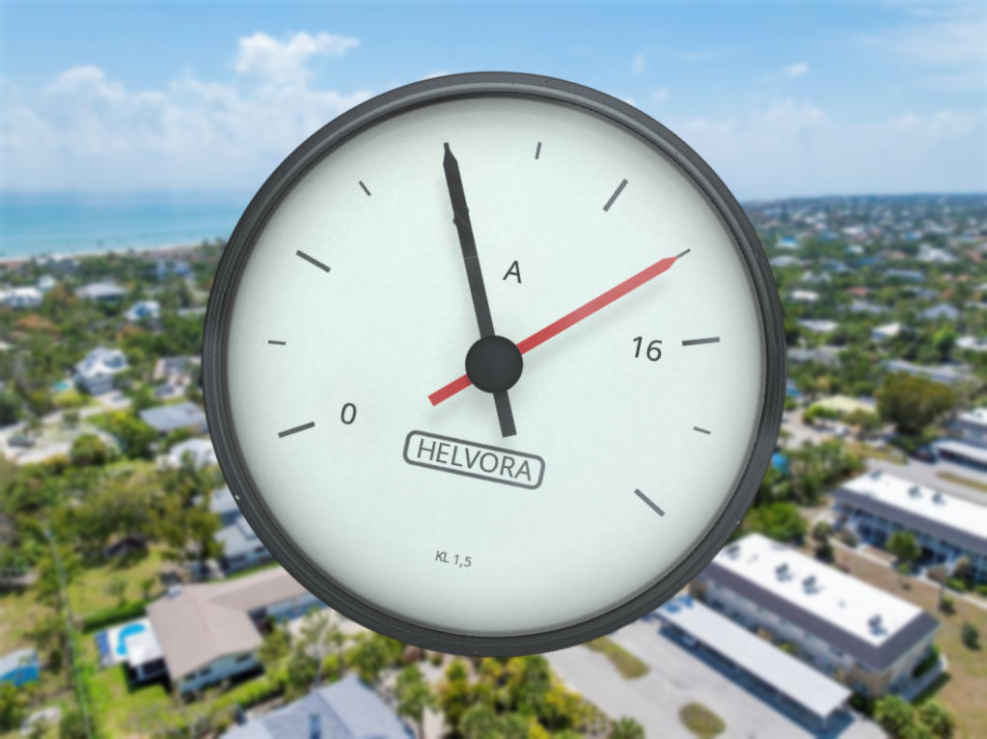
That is 8 A
